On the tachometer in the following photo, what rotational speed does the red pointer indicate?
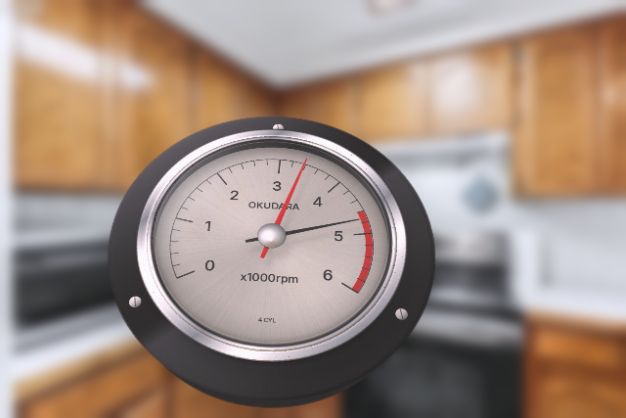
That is 3400 rpm
